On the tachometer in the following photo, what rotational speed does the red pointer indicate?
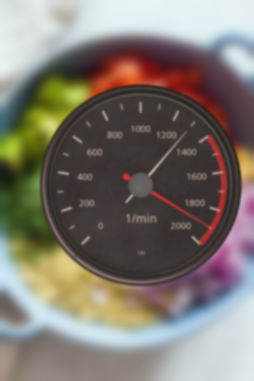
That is 1900 rpm
